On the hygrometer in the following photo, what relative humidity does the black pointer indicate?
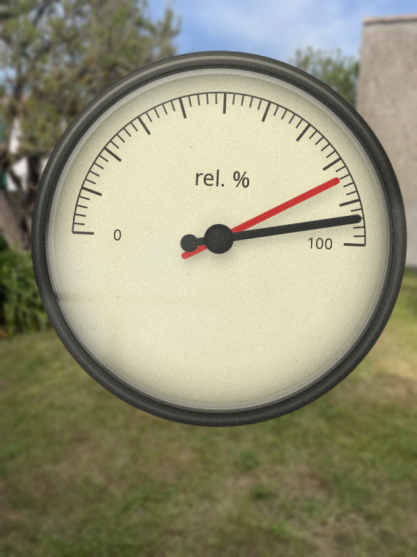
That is 94 %
